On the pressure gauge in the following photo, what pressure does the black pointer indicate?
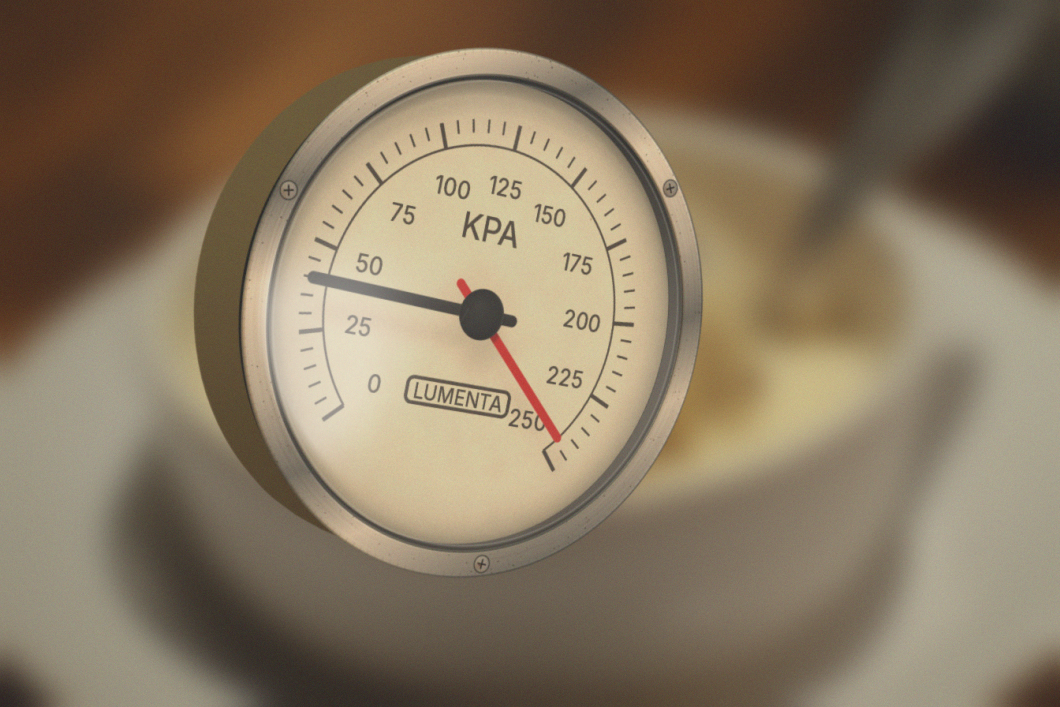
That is 40 kPa
